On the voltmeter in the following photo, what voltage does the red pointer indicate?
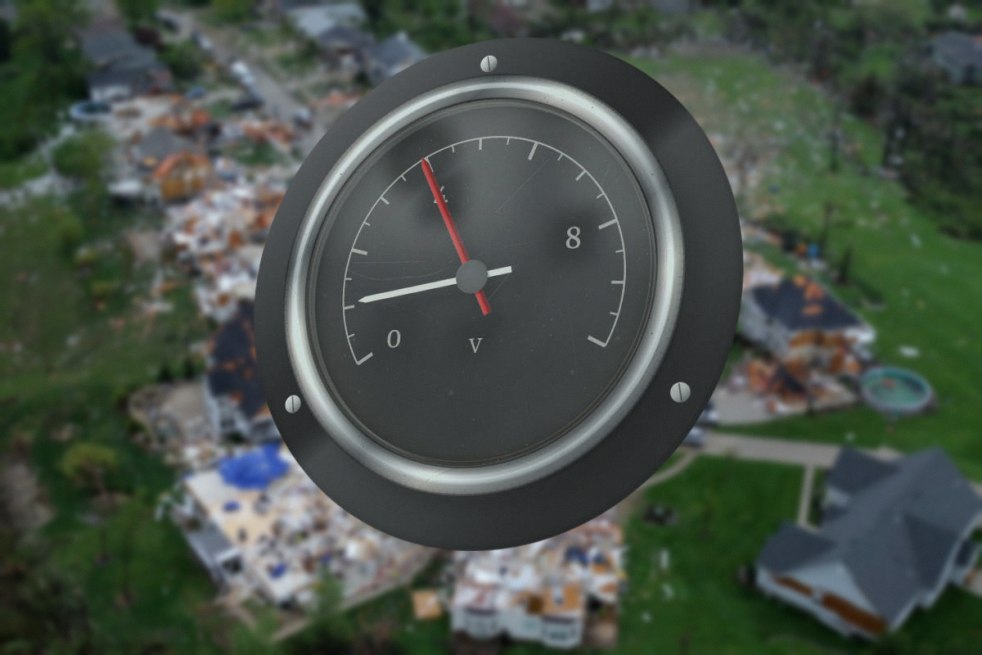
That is 4 V
